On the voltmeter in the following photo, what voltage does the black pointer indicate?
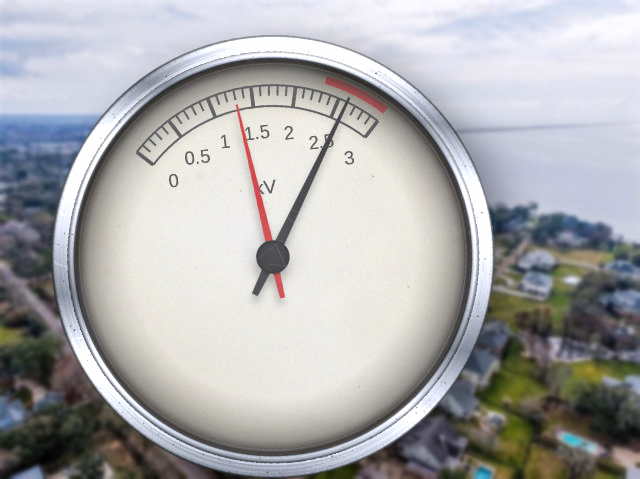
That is 2.6 kV
